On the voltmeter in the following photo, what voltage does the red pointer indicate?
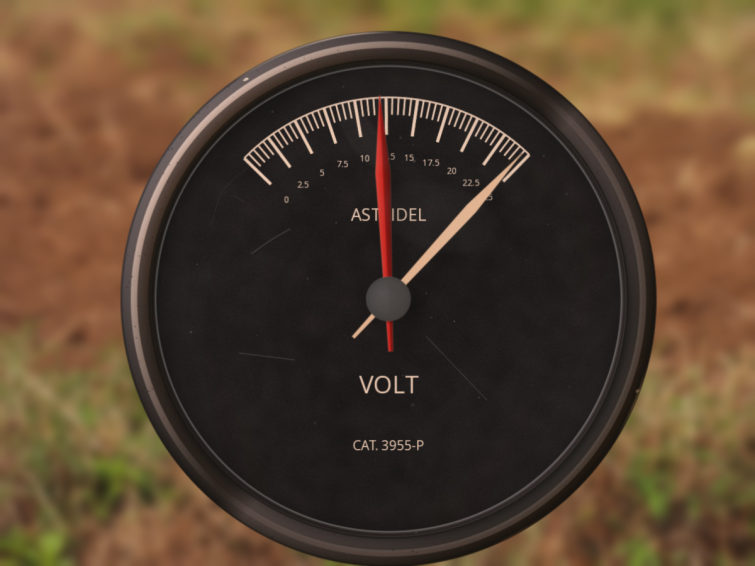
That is 12 V
